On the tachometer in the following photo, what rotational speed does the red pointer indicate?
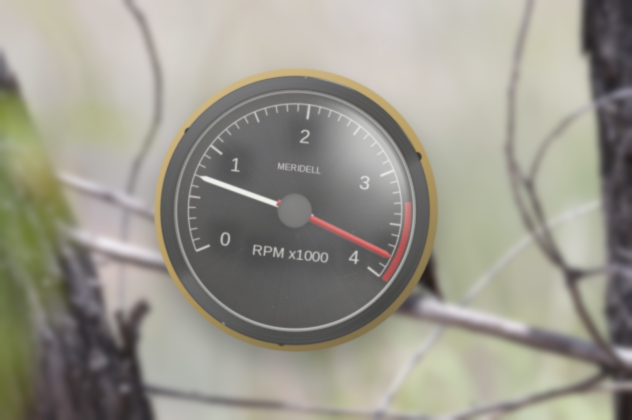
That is 3800 rpm
